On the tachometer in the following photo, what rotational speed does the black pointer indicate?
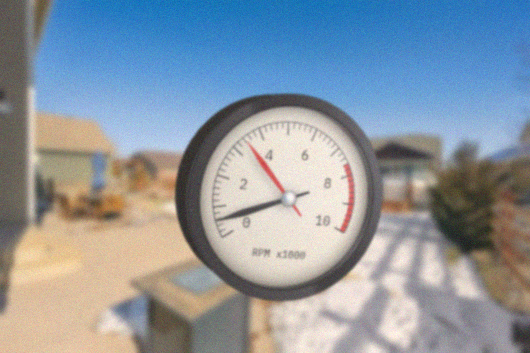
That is 600 rpm
